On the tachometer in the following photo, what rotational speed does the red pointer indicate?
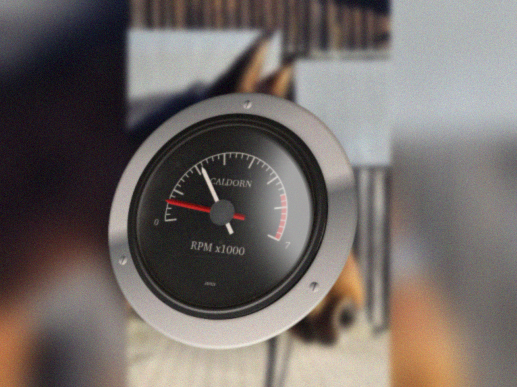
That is 600 rpm
